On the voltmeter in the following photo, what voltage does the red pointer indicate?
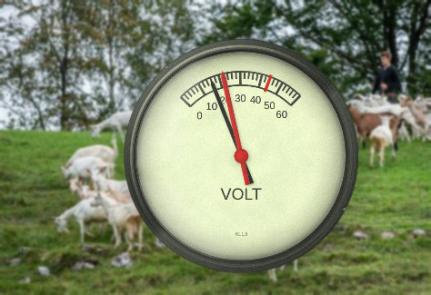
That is 22 V
